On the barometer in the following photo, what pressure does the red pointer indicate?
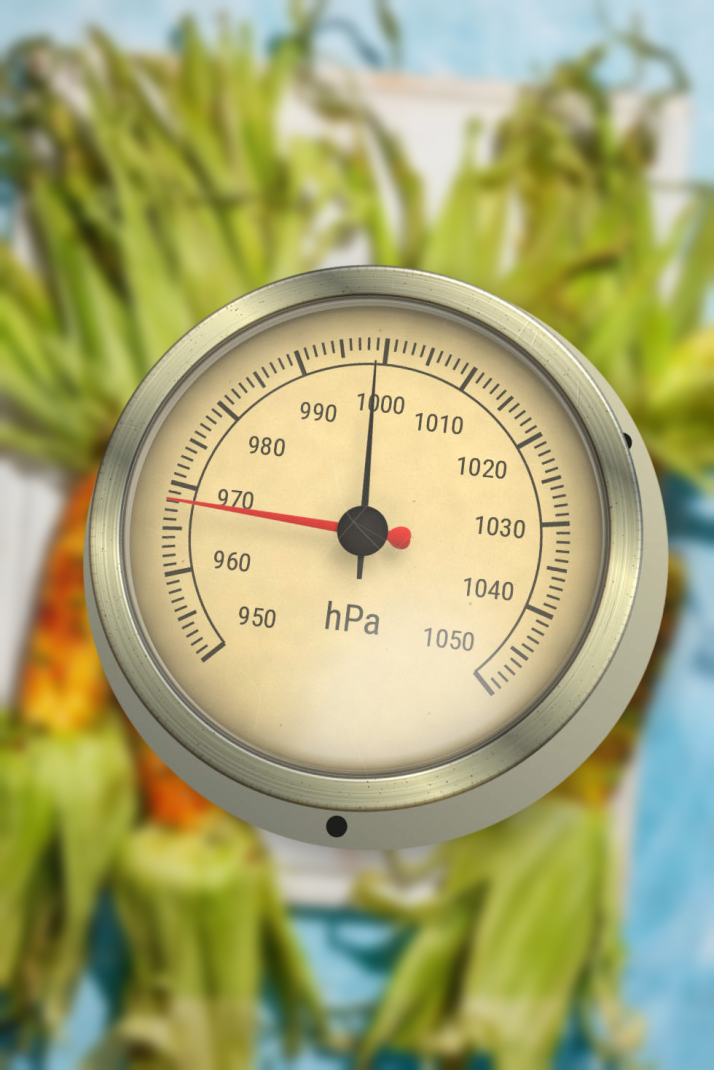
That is 968 hPa
